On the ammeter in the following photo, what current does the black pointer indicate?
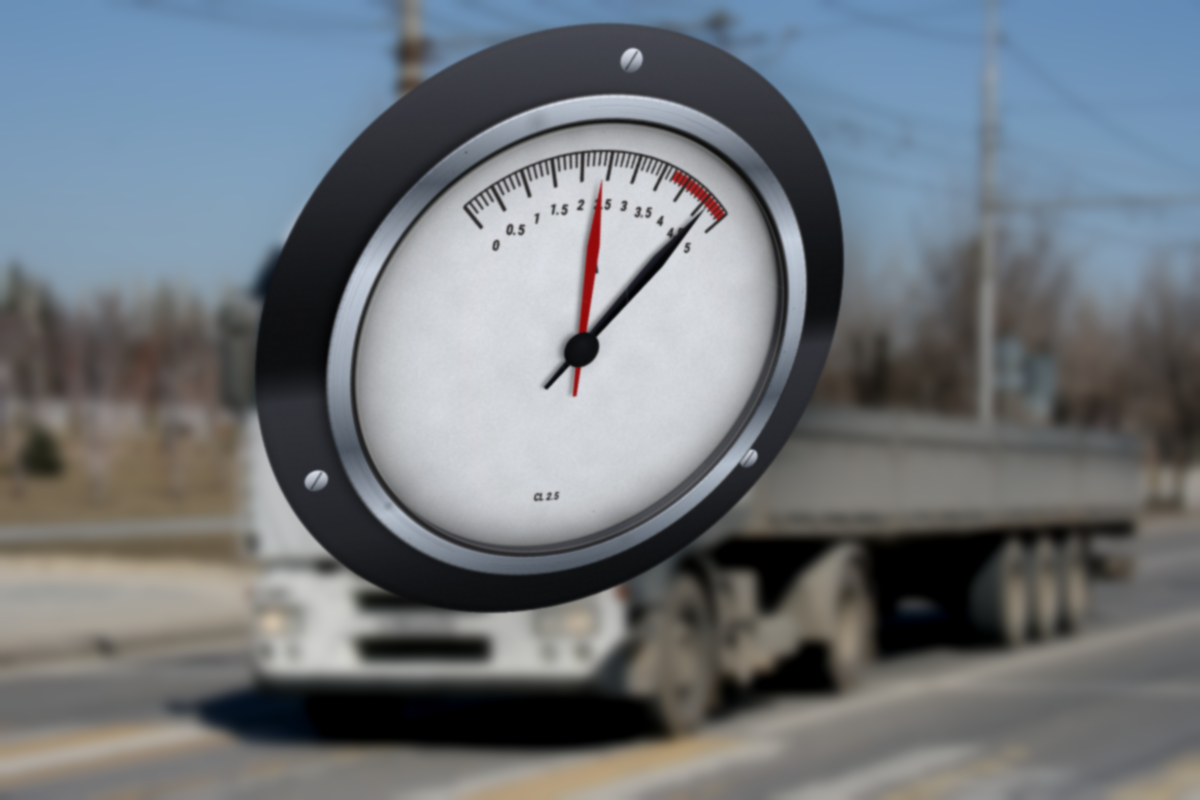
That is 4.5 A
